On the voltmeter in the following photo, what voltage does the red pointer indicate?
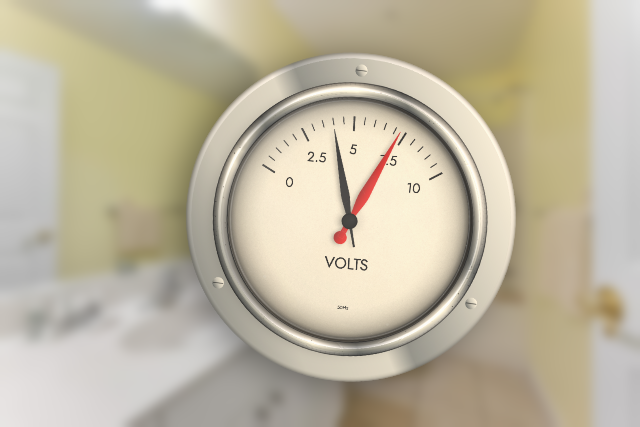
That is 7.25 V
